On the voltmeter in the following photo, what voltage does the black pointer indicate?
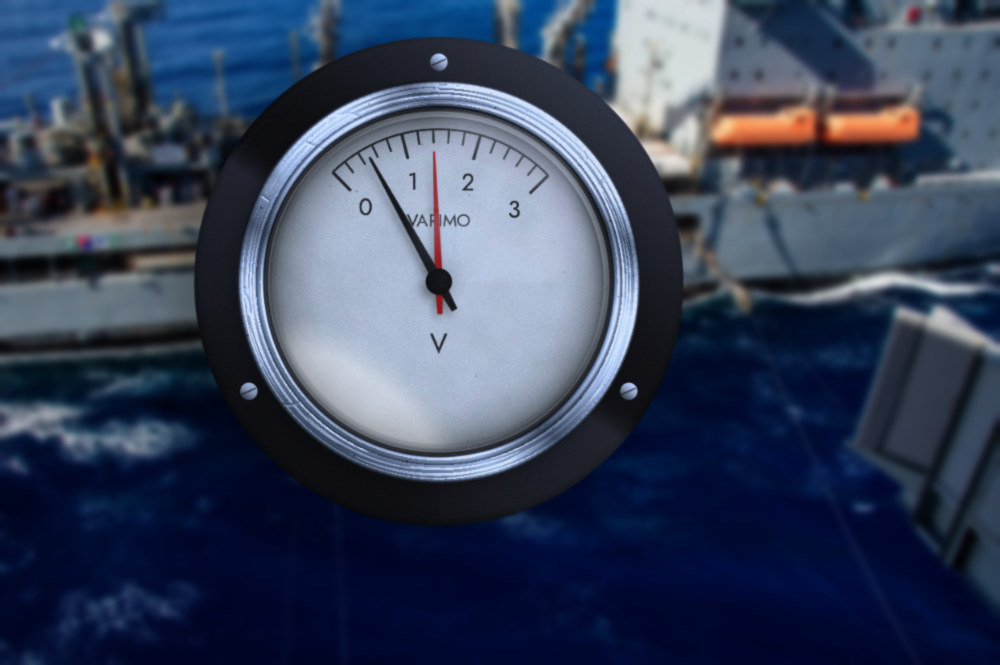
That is 0.5 V
